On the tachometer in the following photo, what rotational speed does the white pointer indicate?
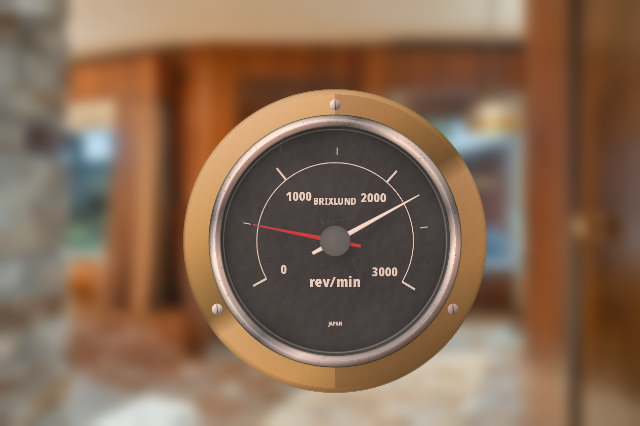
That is 2250 rpm
